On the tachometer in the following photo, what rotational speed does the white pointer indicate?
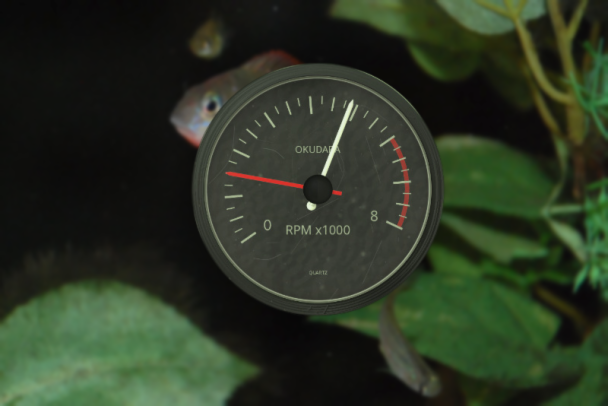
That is 4875 rpm
